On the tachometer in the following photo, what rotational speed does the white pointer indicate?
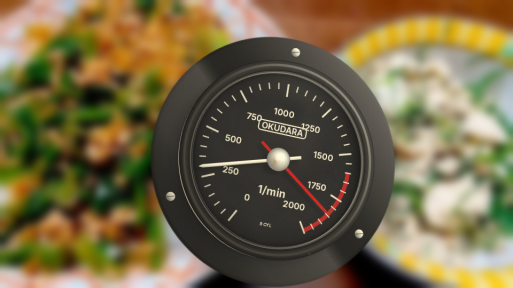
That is 300 rpm
